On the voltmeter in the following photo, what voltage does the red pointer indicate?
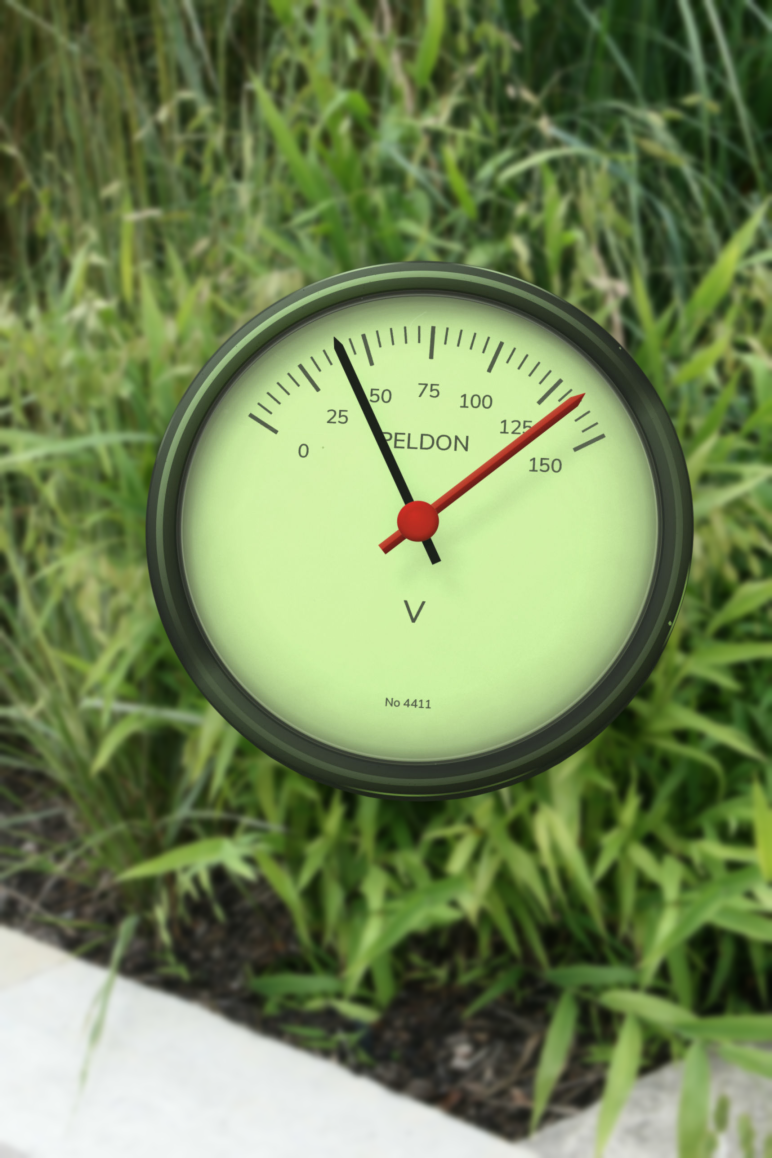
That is 135 V
